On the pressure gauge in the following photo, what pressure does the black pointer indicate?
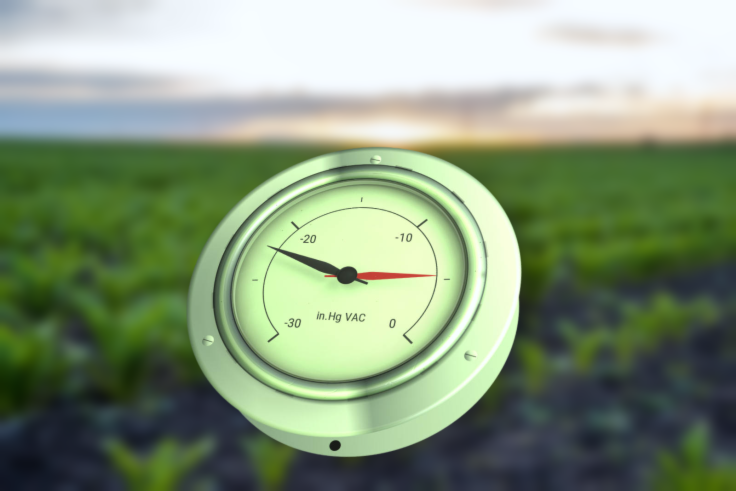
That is -22.5 inHg
